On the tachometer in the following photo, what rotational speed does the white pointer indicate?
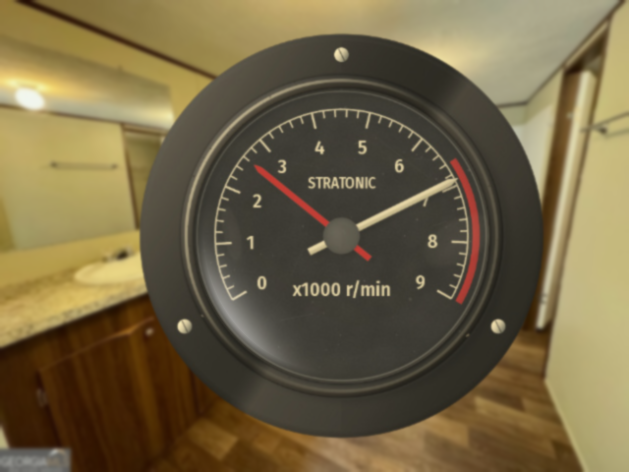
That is 6900 rpm
